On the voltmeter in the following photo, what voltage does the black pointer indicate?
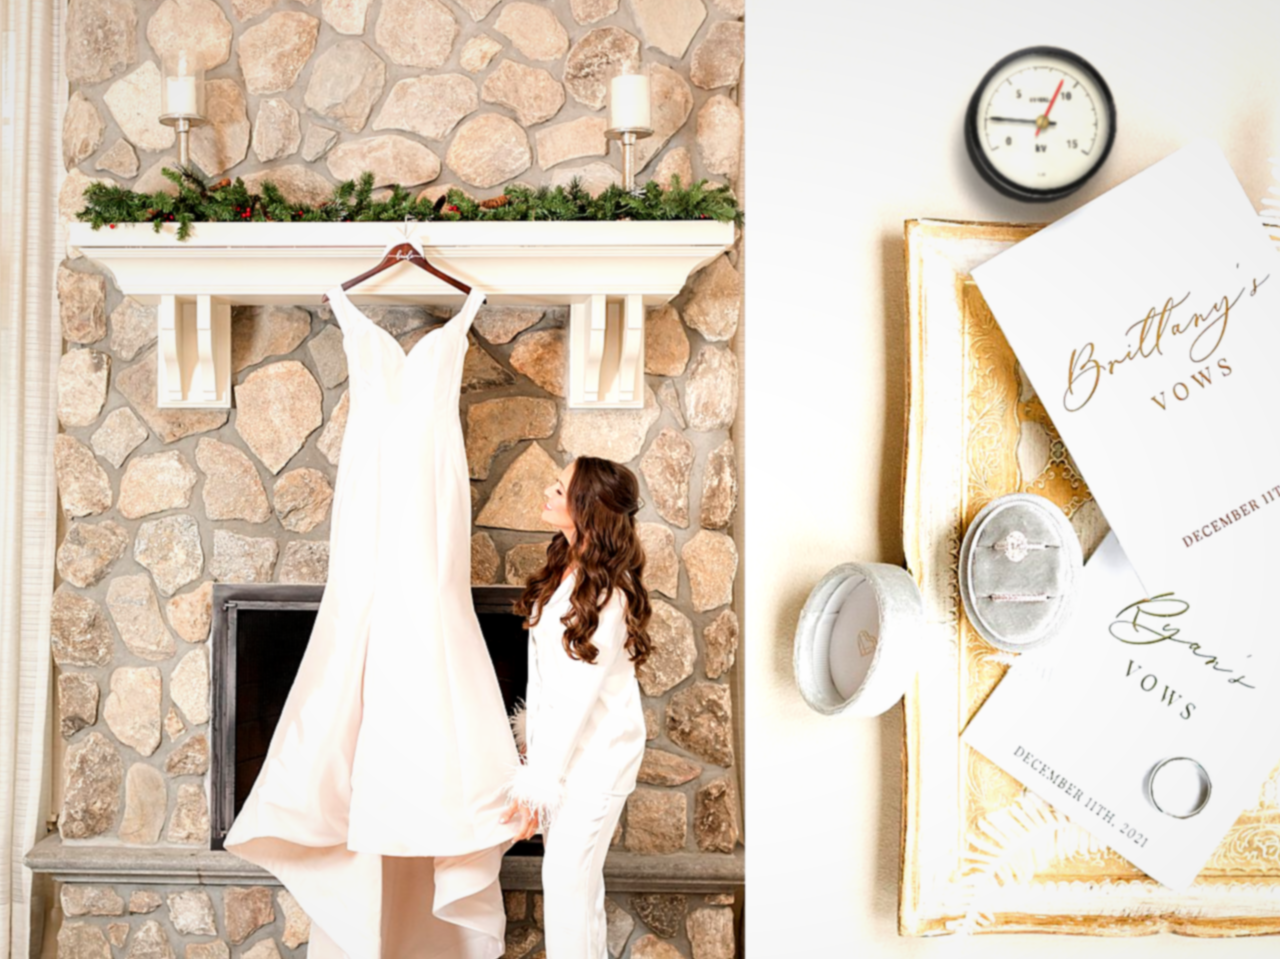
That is 2 kV
